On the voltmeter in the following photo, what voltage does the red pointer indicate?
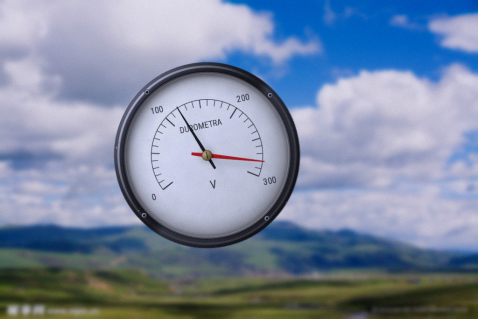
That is 280 V
